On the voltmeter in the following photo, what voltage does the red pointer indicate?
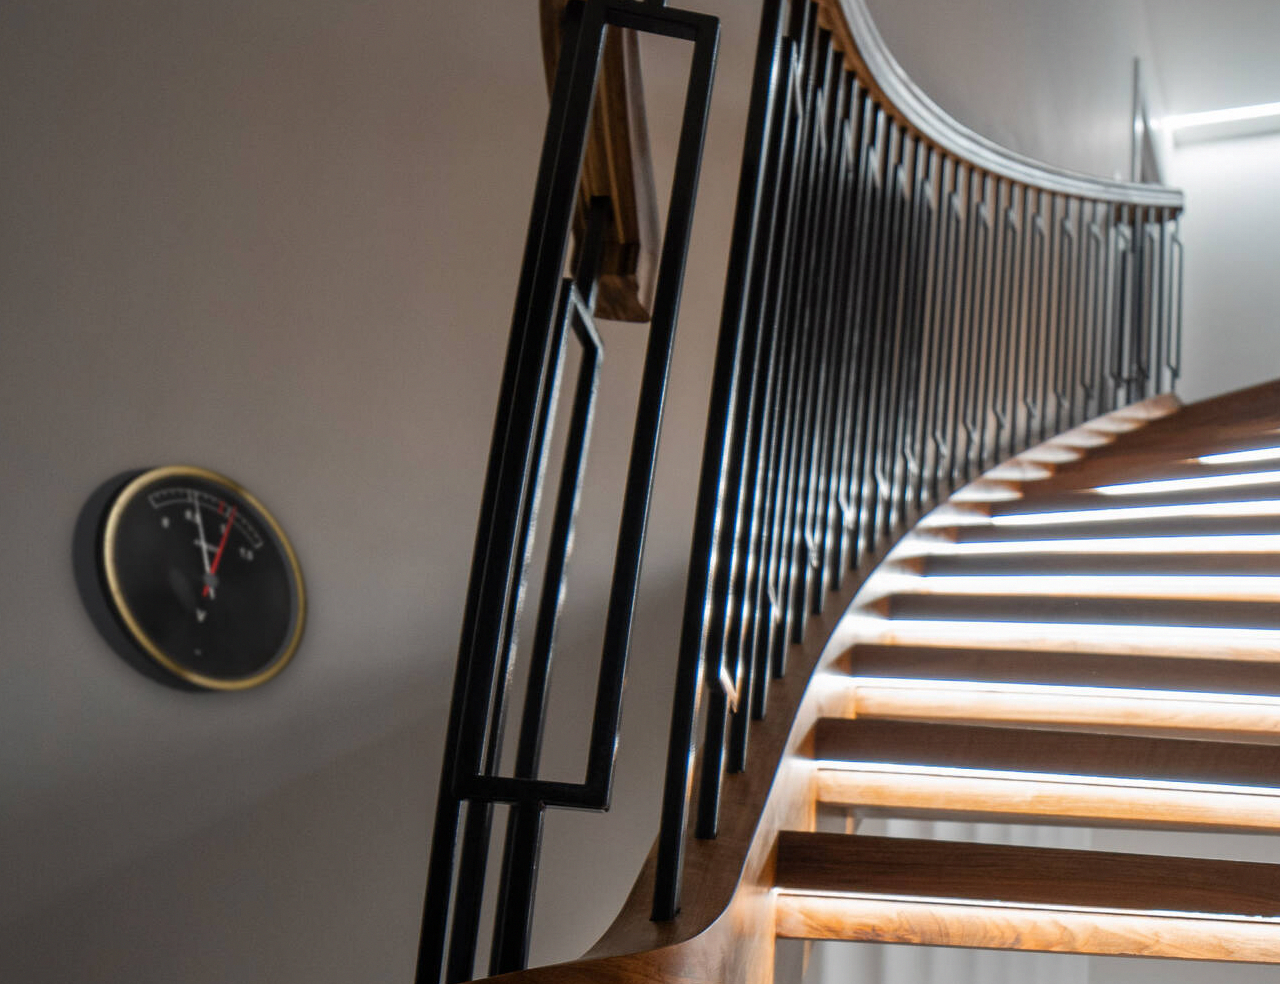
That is 1 V
